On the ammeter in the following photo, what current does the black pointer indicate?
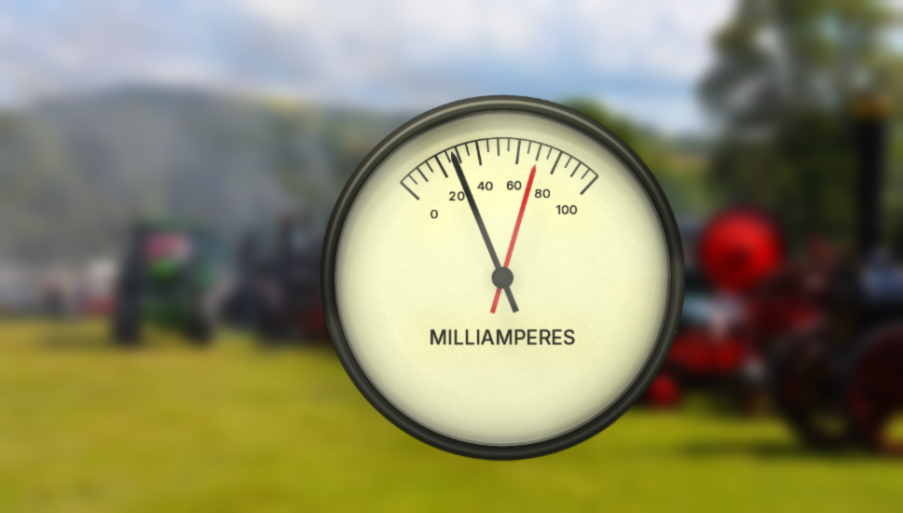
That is 27.5 mA
